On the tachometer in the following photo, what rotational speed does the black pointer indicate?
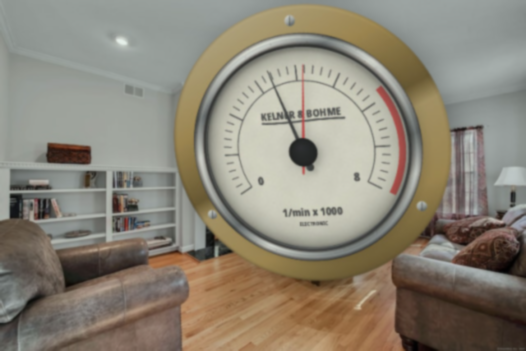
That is 3400 rpm
